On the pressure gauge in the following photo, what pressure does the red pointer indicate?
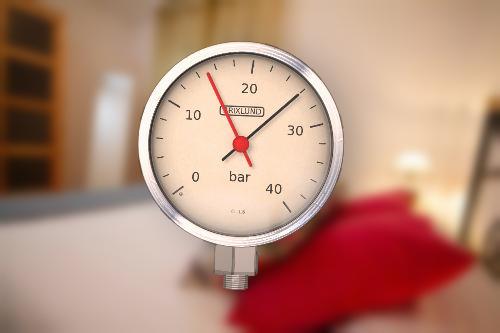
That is 15 bar
